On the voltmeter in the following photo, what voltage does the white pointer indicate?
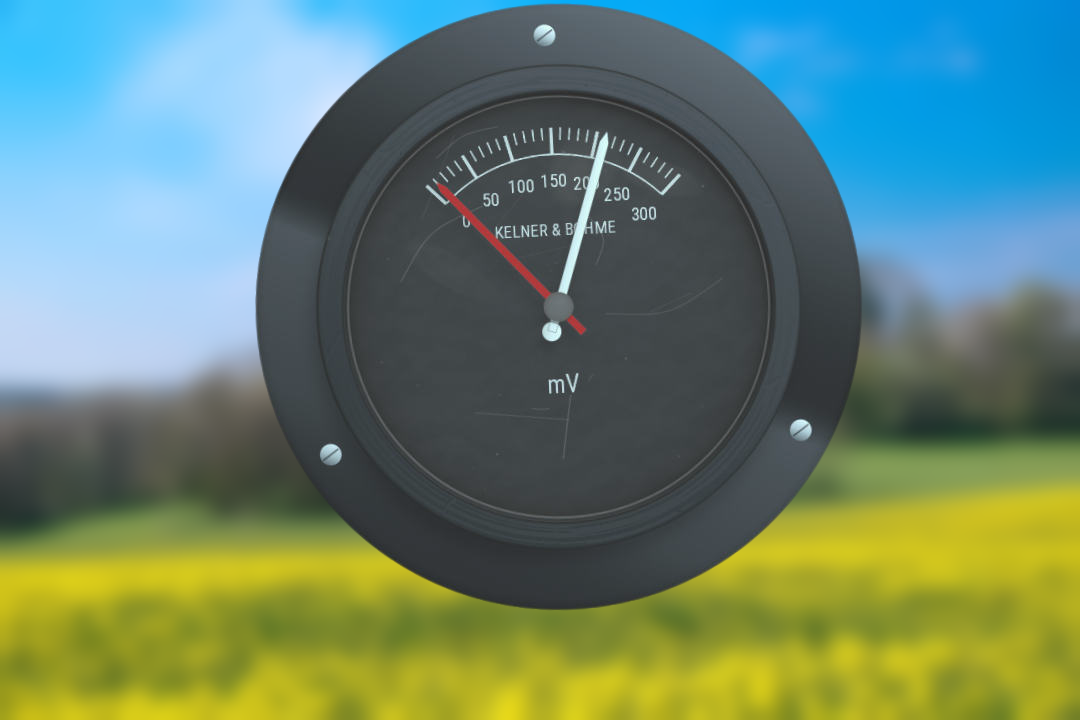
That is 210 mV
